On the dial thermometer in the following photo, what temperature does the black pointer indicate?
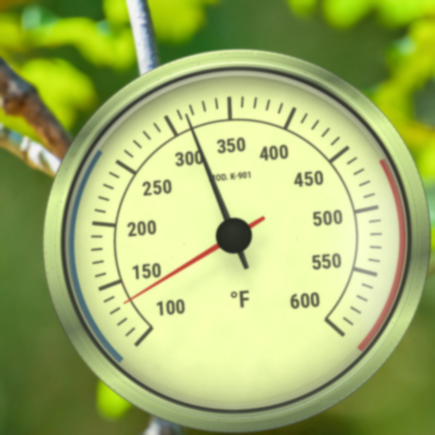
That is 315 °F
